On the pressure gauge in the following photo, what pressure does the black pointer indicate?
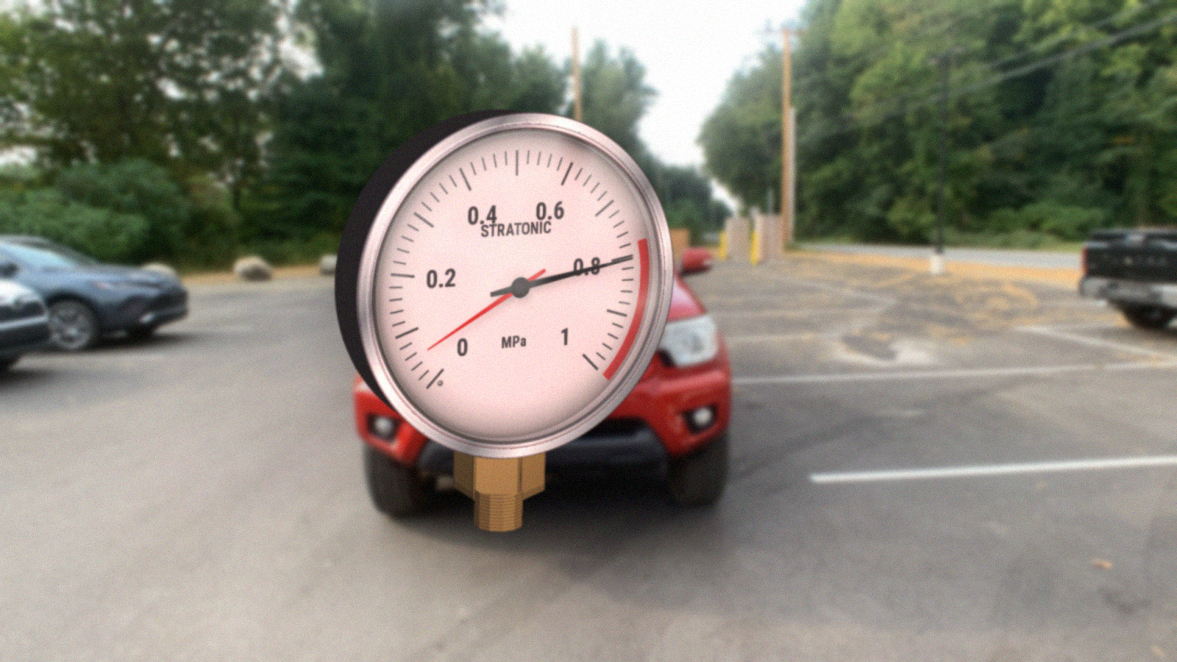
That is 0.8 MPa
